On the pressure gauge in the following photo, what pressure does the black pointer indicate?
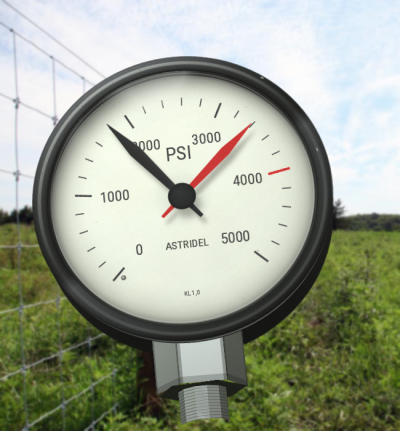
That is 1800 psi
